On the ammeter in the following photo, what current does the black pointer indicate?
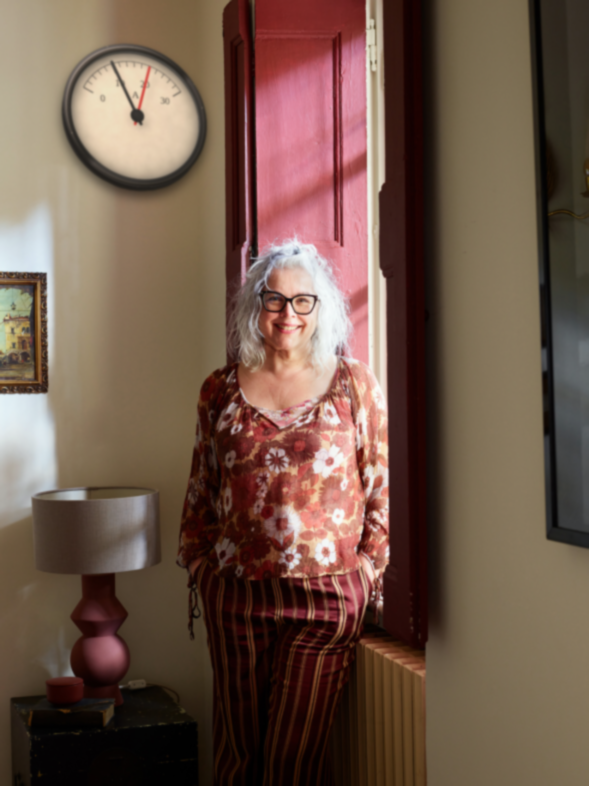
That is 10 A
